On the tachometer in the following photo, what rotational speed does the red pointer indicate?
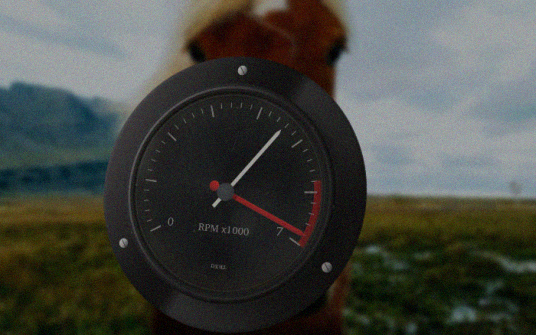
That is 6800 rpm
